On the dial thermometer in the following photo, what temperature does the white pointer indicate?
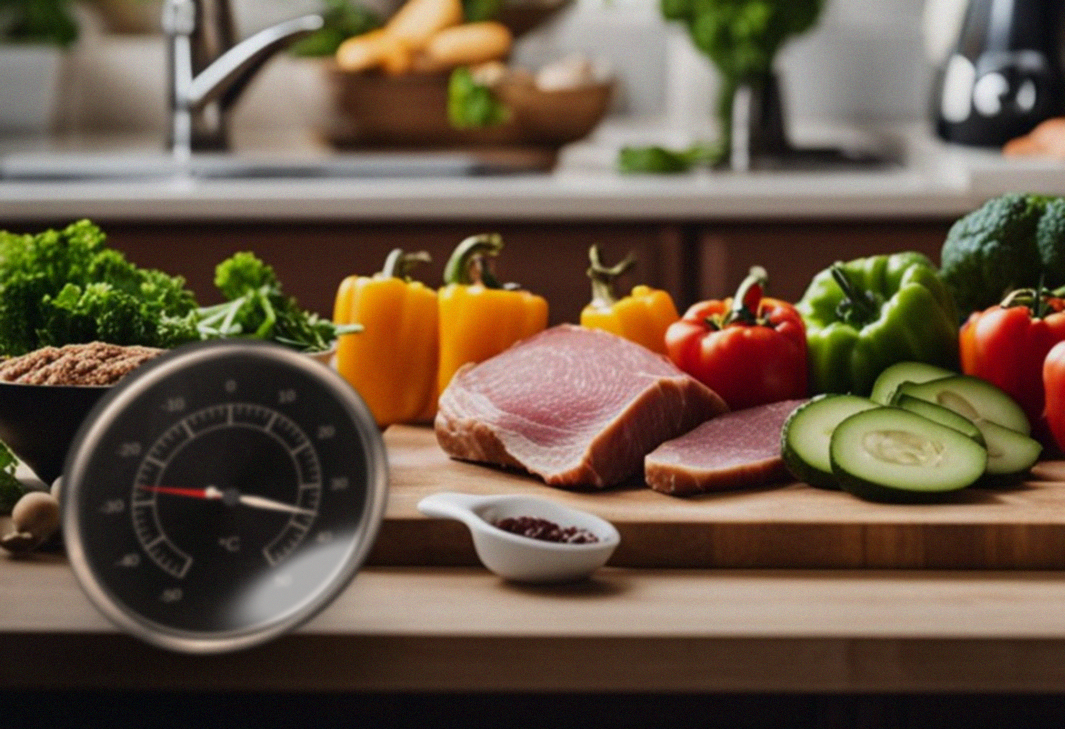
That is 36 °C
